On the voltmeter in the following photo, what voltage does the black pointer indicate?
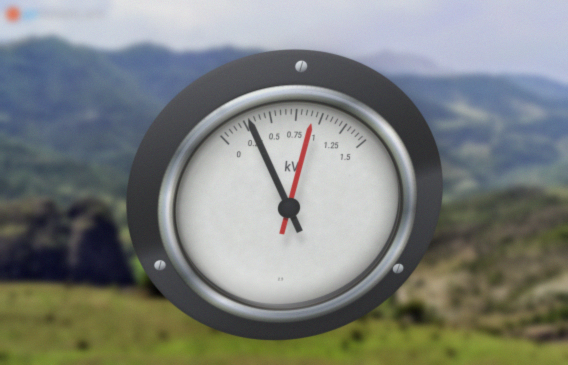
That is 0.3 kV
